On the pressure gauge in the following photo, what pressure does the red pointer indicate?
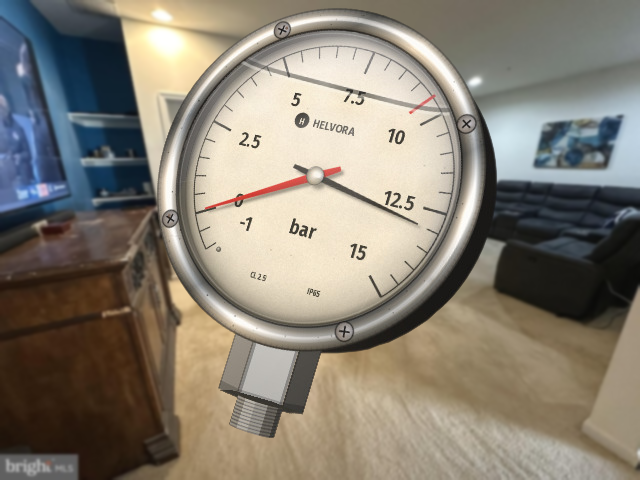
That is 0 bar
